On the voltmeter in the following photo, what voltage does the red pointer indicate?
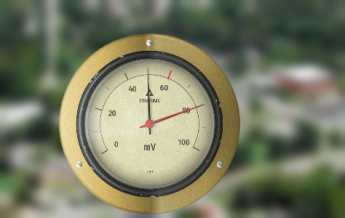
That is 80 mV
